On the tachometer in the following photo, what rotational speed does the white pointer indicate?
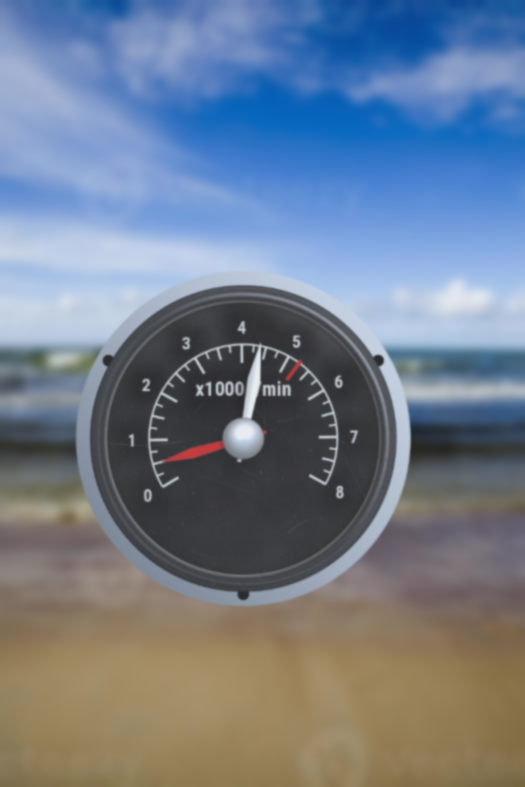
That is 4375 rpm
